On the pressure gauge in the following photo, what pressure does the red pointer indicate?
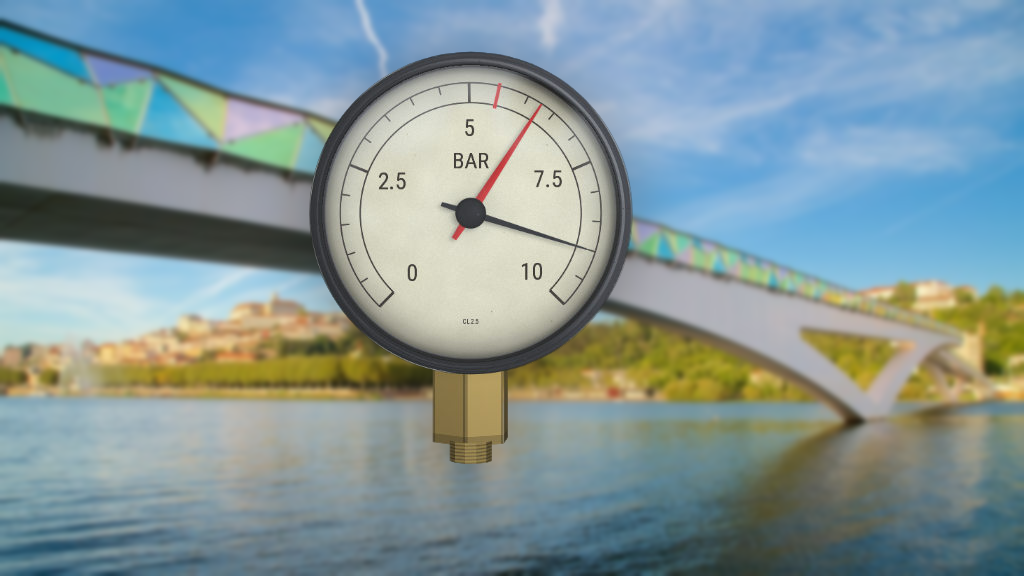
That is 6.25 bar
